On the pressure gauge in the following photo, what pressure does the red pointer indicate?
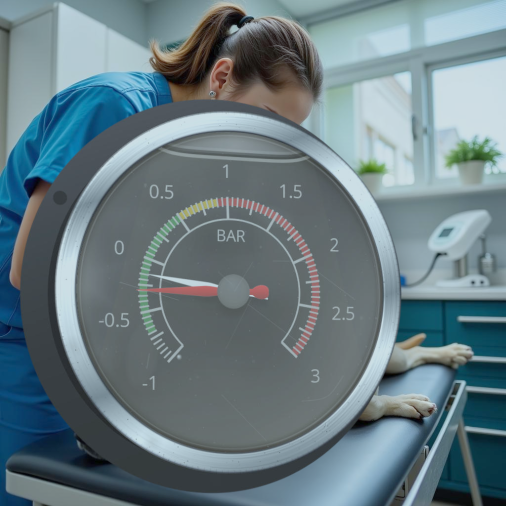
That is -0.3 bar
